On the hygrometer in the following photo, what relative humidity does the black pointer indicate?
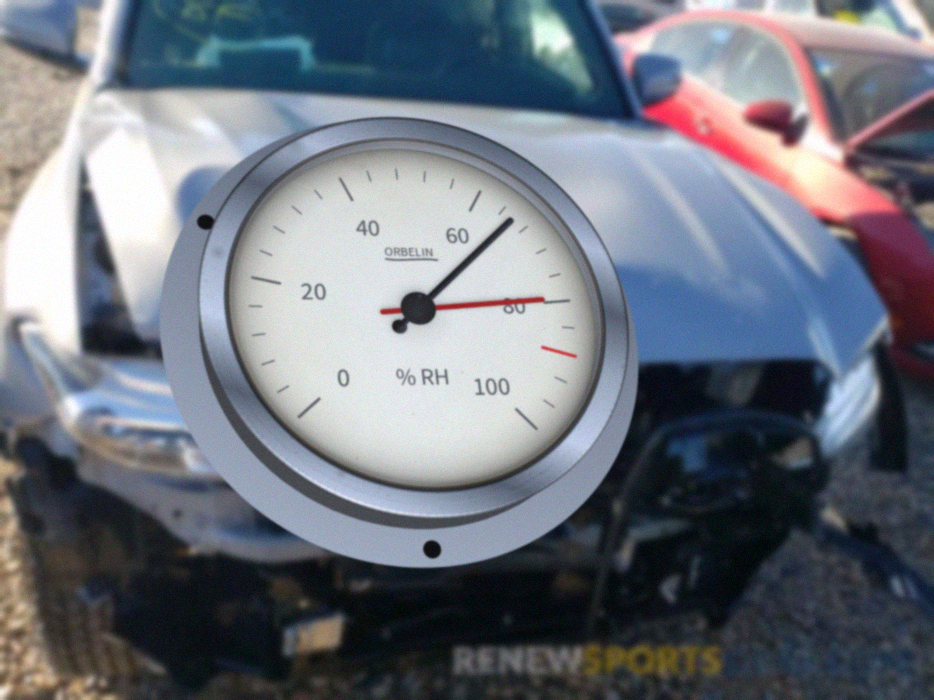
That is 66 %
